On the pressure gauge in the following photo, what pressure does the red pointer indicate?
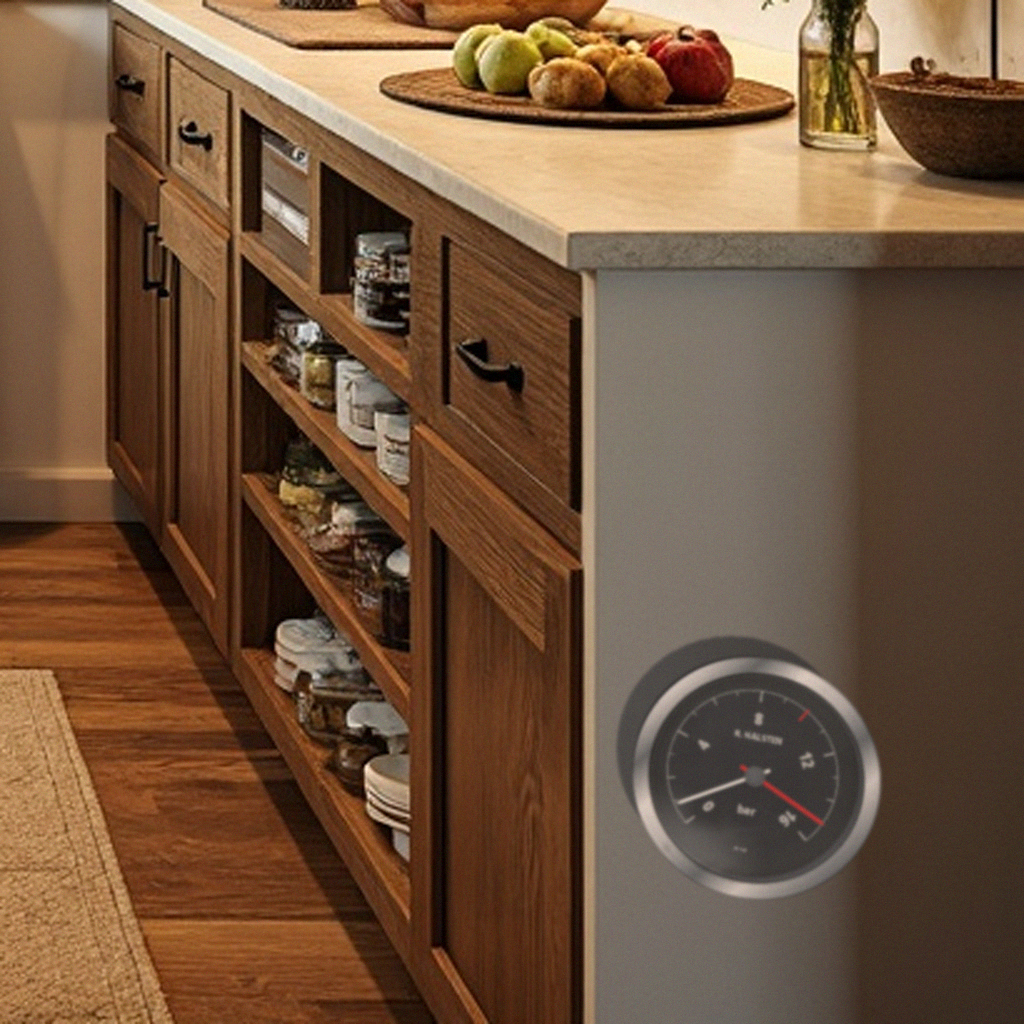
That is 15 bar
